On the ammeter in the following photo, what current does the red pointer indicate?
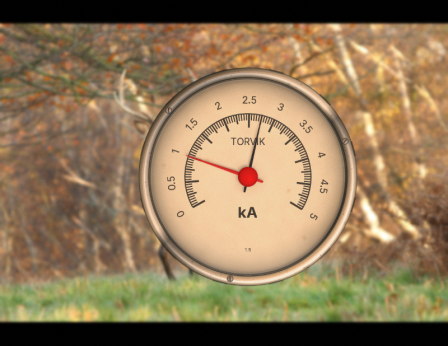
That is 1 kA
